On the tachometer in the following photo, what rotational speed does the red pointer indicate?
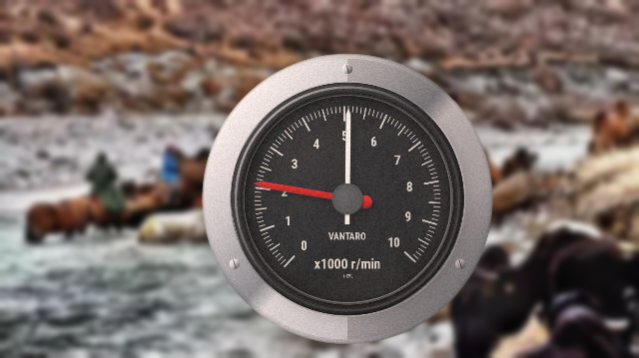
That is 2100 rpm
